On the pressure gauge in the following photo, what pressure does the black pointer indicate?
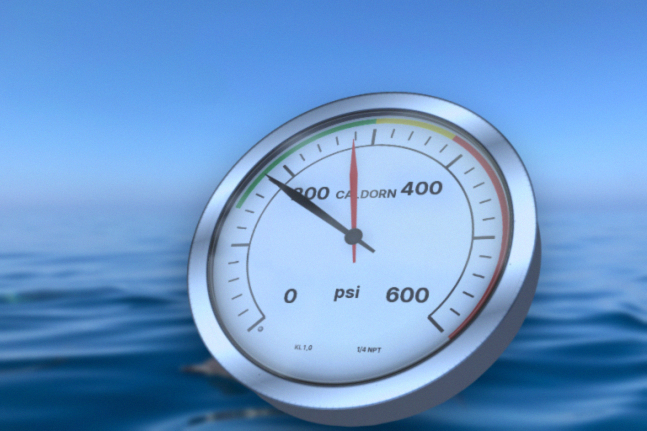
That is 180 psi
